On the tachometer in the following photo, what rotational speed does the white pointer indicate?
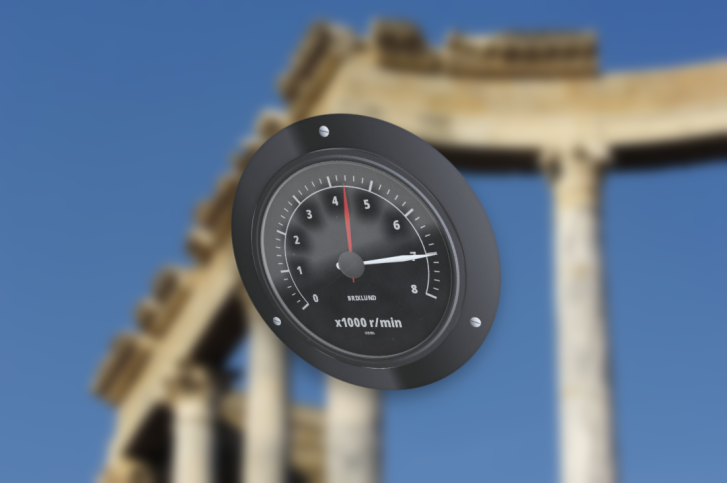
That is 7000 rpm
